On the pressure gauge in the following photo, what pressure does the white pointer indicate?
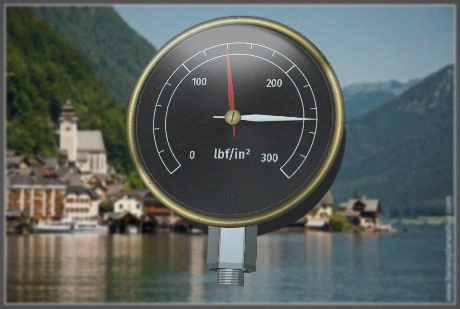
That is 250 psi
